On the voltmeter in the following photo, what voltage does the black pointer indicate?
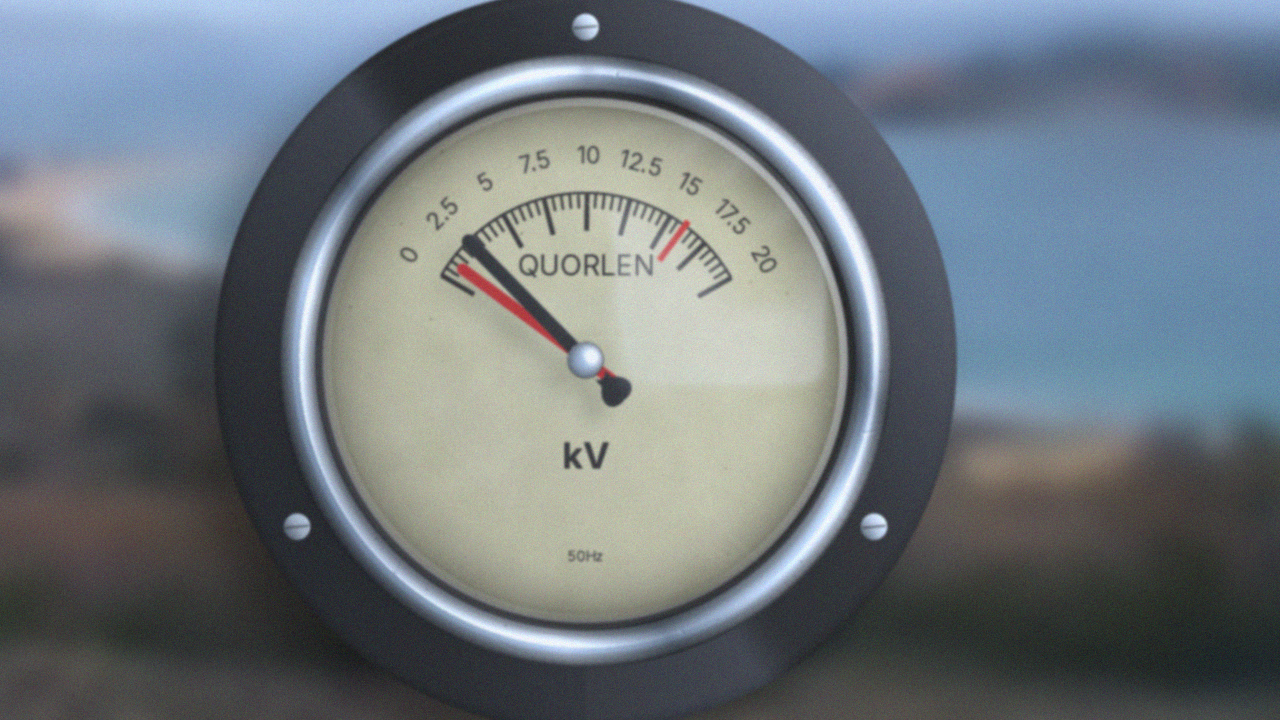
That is 2.5 kV
